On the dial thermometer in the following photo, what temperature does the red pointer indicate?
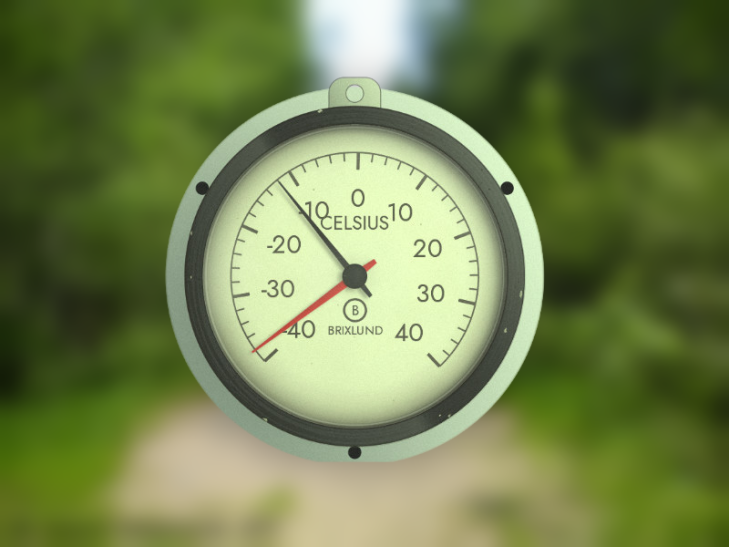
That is -38 °C
